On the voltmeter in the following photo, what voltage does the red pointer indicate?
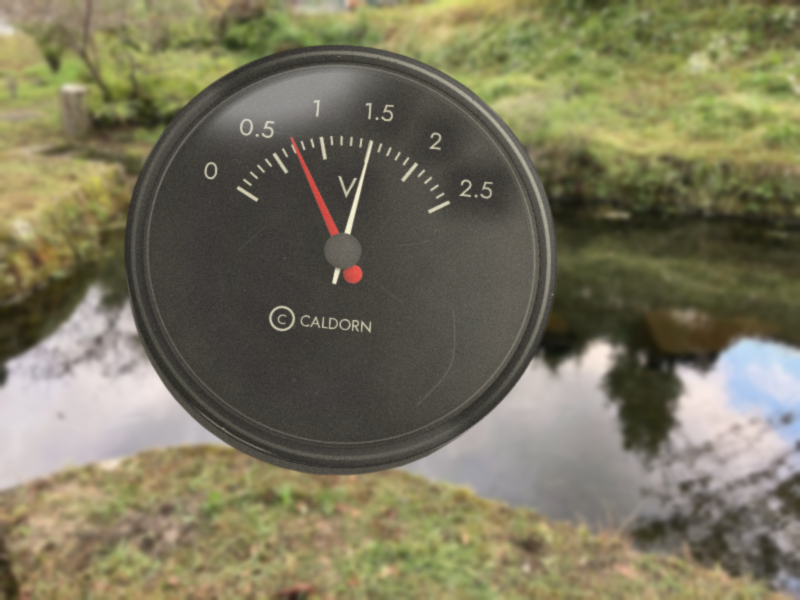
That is 0.7 V
